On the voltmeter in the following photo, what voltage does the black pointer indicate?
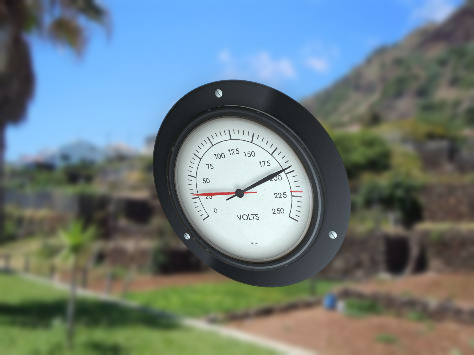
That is 195 V
